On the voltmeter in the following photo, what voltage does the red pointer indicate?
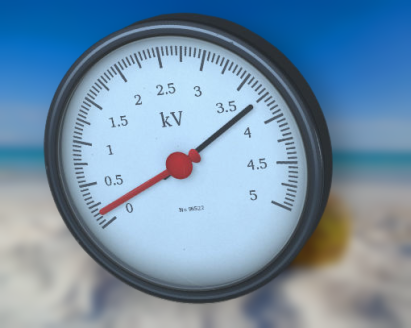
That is 0.15 kV
